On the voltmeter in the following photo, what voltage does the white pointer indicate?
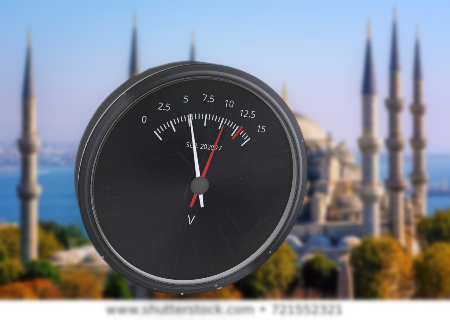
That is 5 V
